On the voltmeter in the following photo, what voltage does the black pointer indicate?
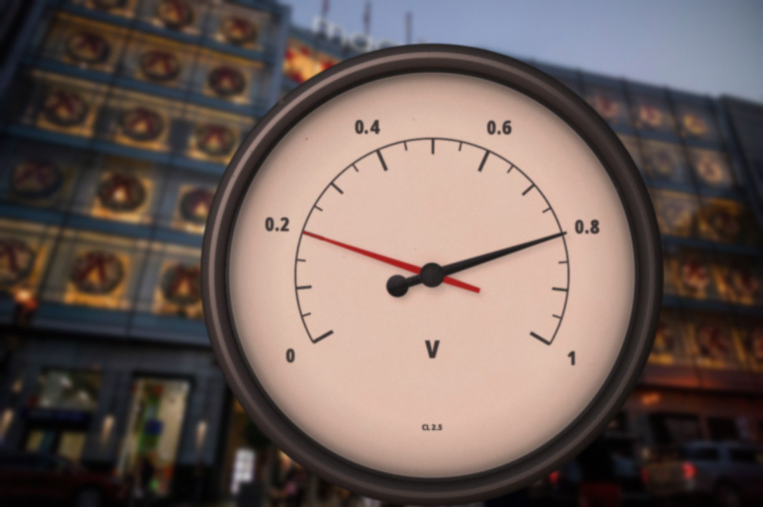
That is 0.8 V
